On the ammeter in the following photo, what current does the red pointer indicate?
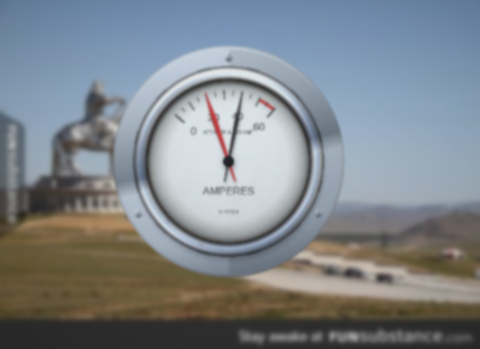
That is 20 A
